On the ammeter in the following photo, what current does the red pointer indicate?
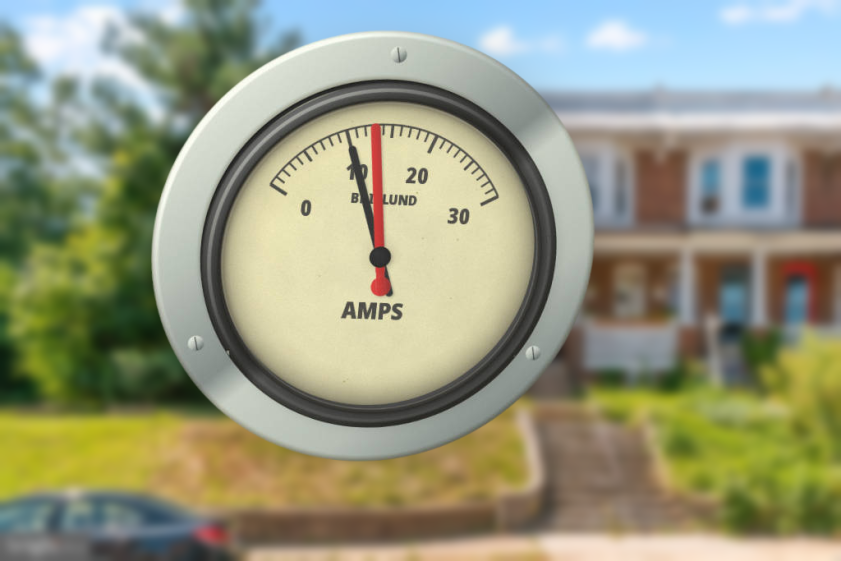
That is 13 A
